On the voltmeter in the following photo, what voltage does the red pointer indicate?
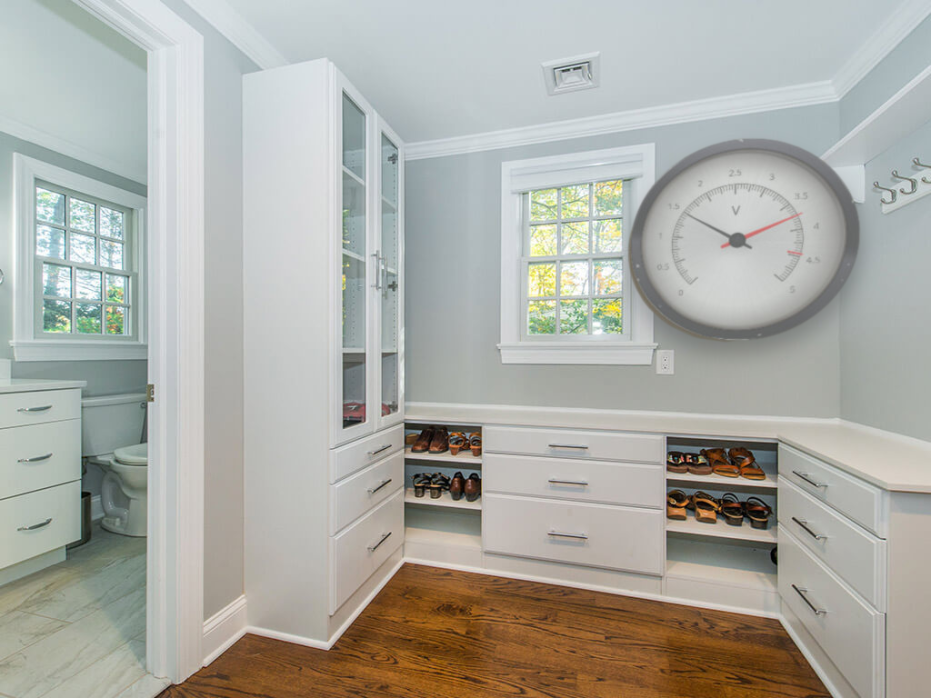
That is 3.75 V
